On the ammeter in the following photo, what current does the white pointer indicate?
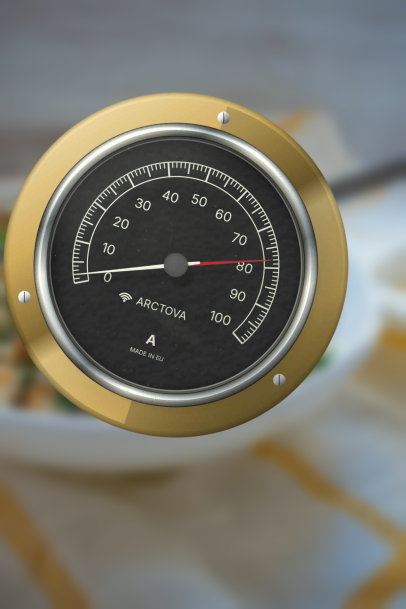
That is 2 A
